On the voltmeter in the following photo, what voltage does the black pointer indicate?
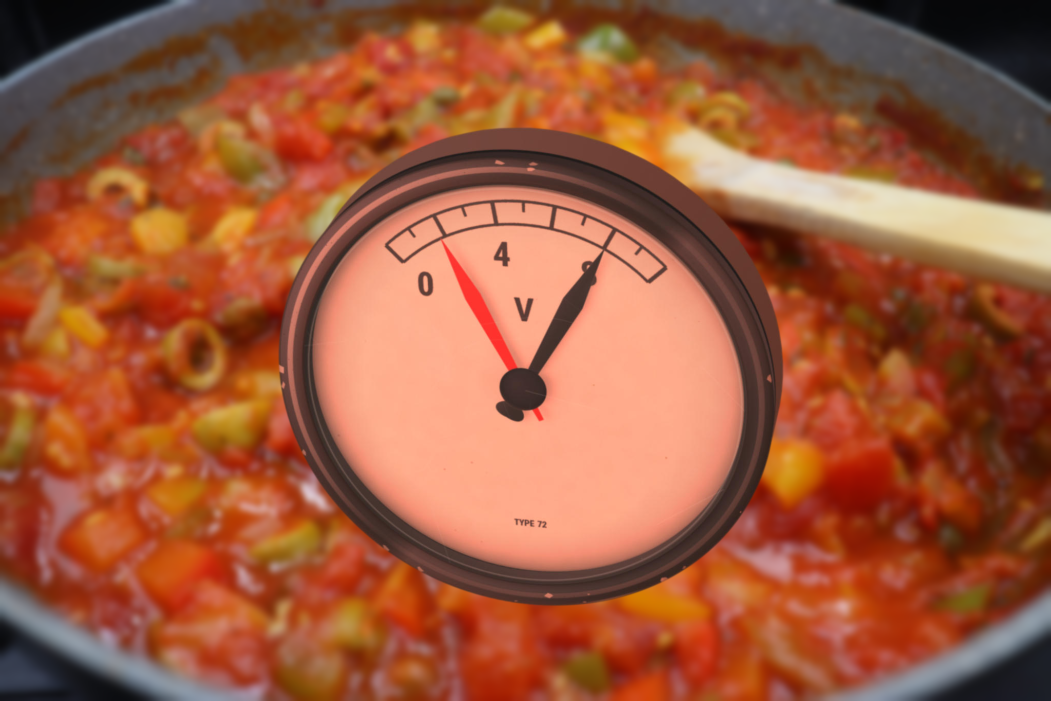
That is 8 V
